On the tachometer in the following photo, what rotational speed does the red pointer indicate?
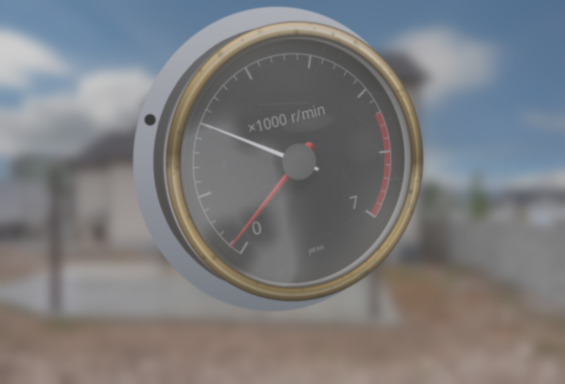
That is 200 rpm
